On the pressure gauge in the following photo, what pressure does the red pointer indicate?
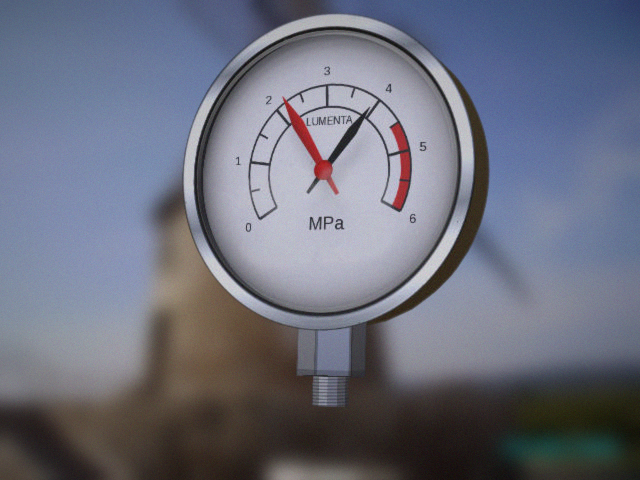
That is 2.25 MPa
